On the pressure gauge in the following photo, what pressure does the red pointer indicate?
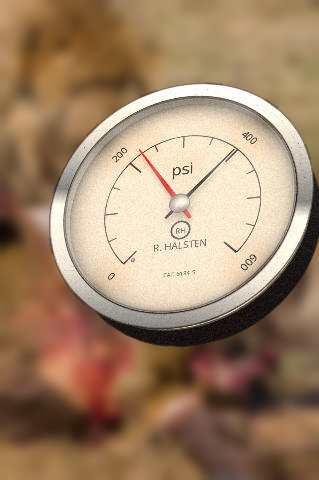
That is 225 psi
